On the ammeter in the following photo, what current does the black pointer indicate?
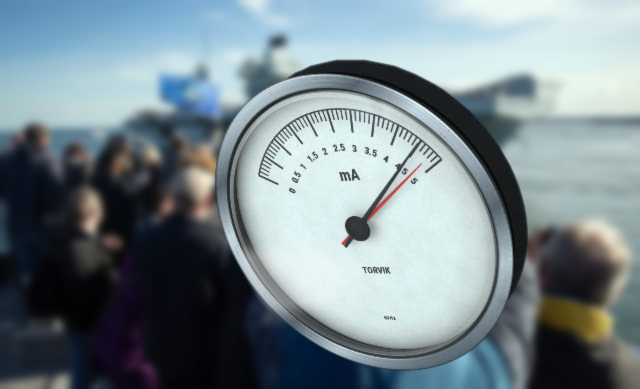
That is 4.5 mA
